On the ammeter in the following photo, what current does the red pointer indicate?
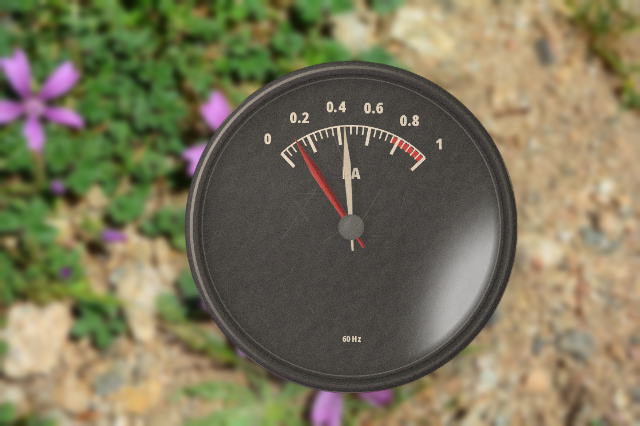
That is 0.12 kA
